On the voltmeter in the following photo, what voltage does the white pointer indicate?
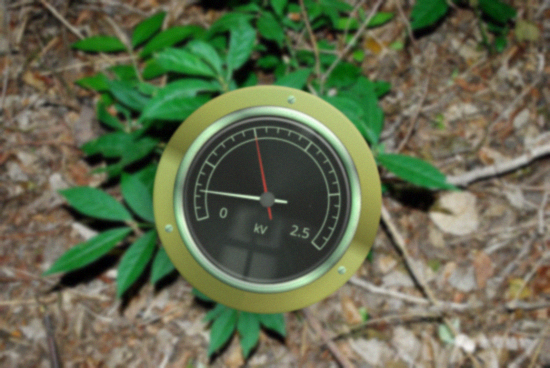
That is 0.25 kV
